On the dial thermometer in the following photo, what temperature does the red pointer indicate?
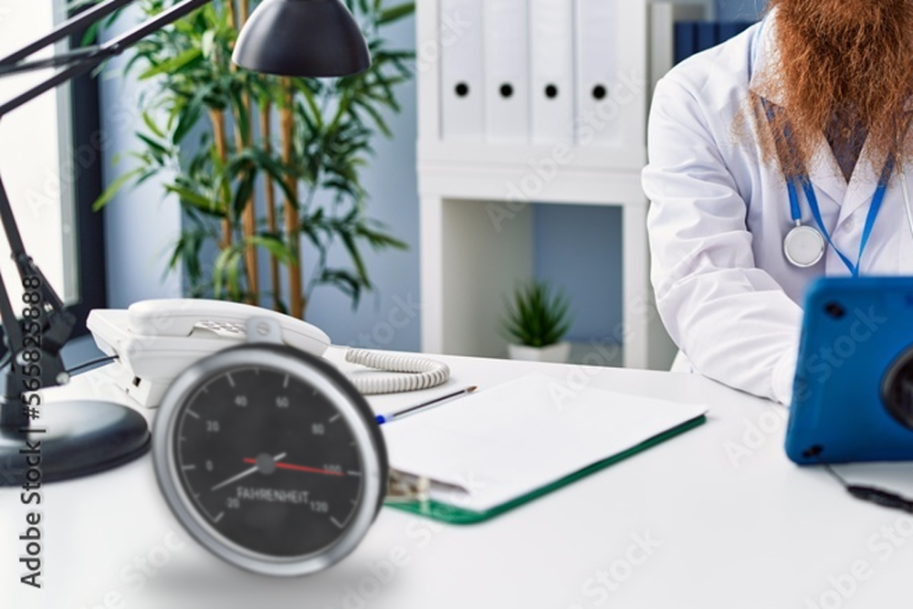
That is 100 °F
